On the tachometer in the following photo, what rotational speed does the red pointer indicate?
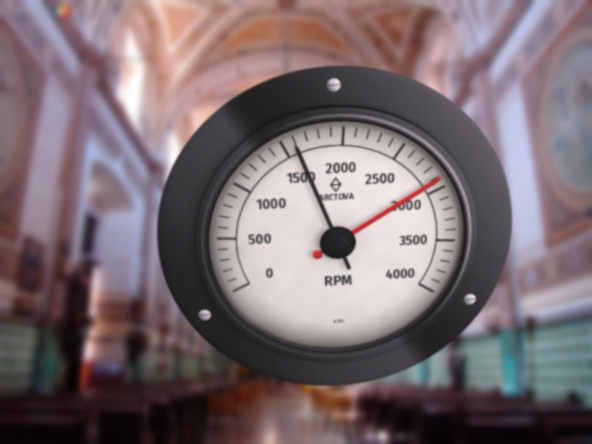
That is 2900 rpm
